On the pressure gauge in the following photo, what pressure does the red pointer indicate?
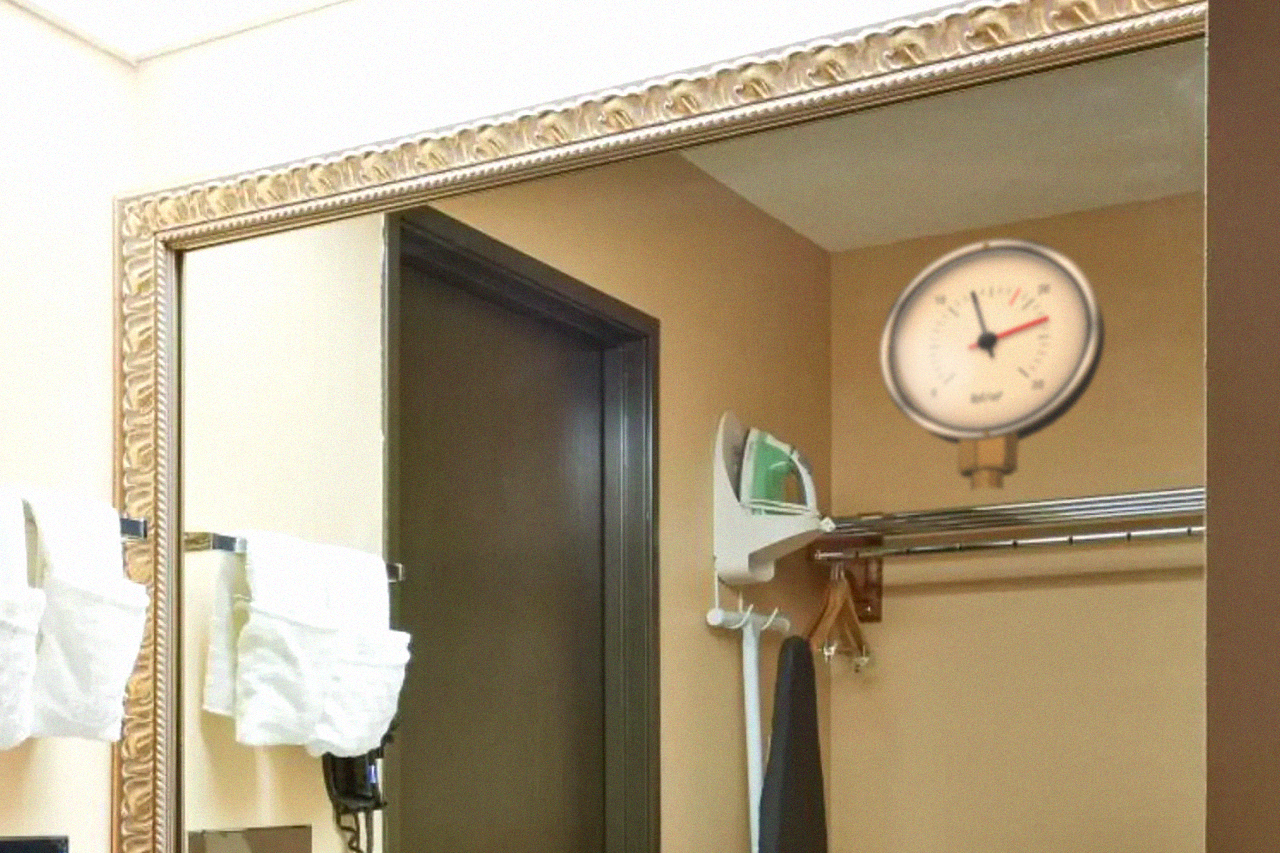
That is 23 psi
